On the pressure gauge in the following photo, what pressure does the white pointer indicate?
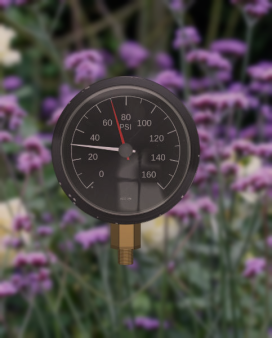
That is 30 psi
